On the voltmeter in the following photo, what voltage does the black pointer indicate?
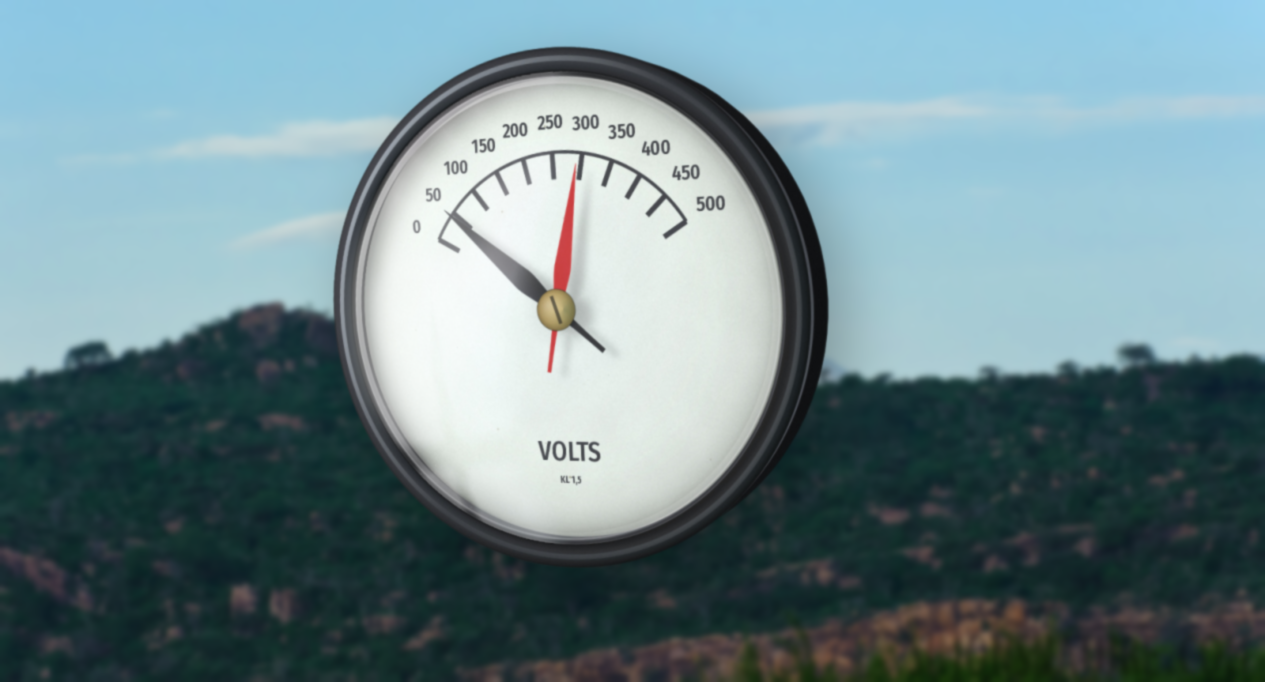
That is 50 V
